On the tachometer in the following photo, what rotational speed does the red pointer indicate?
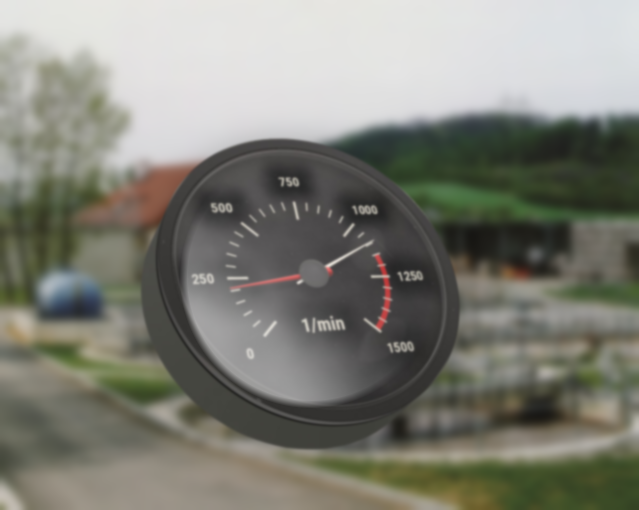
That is 200 rpm
